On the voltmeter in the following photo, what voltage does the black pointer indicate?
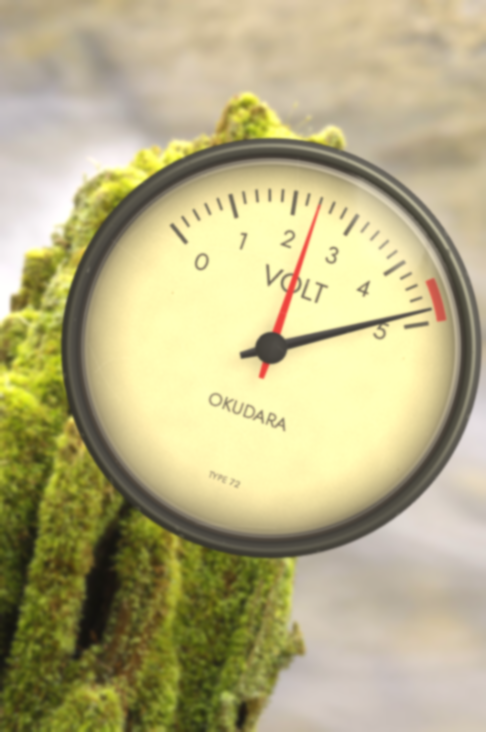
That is 4.8 V
